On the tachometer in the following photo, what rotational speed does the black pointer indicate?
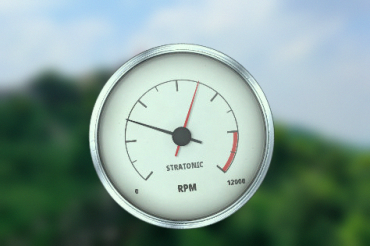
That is 3000 rpm
